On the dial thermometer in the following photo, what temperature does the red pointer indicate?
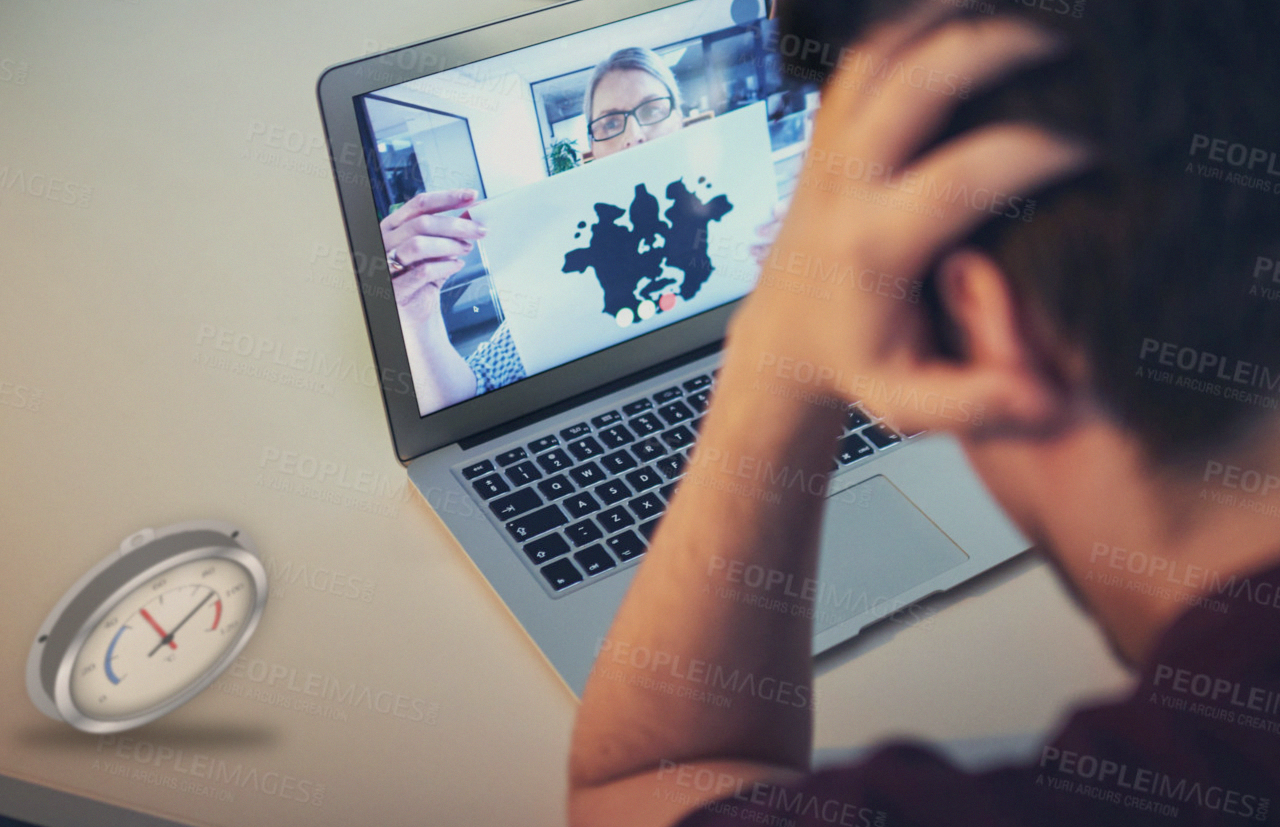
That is 50 °C
